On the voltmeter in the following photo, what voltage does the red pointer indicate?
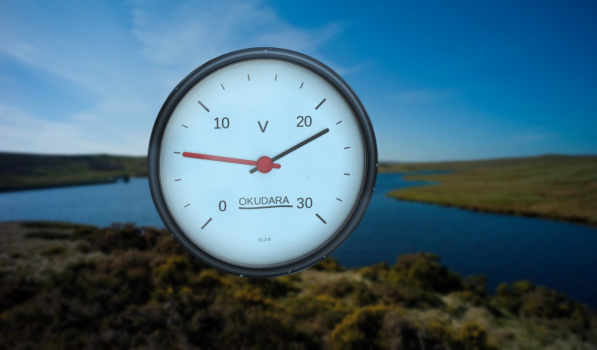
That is 6 V
